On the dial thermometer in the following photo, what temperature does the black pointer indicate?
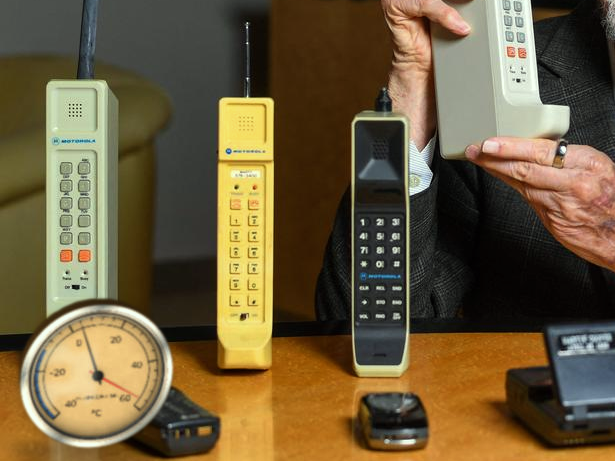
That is 4 °C
